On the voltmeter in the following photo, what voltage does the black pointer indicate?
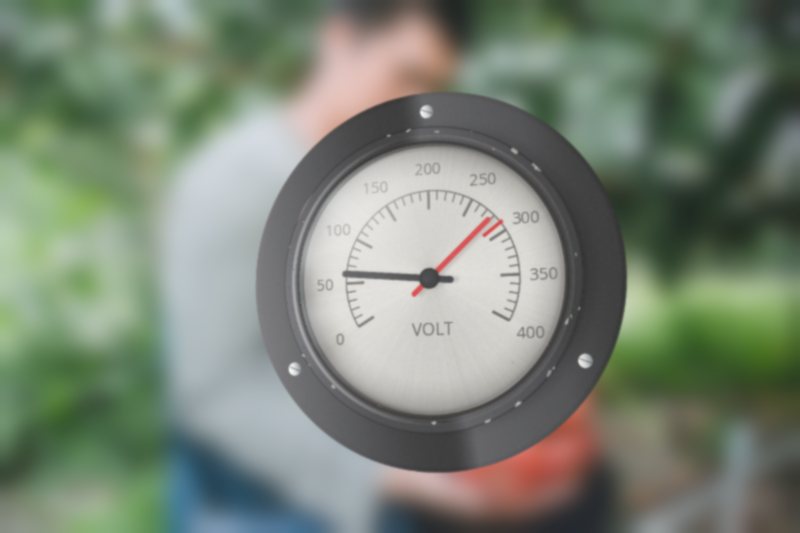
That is 60 V
